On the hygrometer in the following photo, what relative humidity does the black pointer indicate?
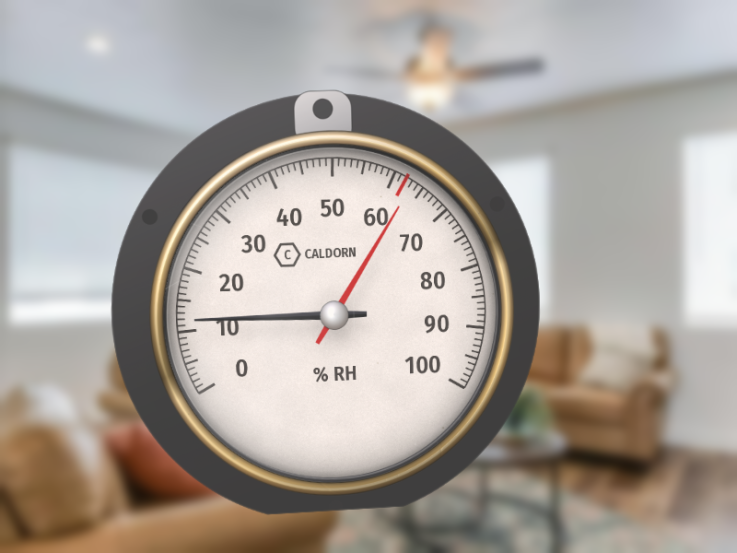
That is 12 %
